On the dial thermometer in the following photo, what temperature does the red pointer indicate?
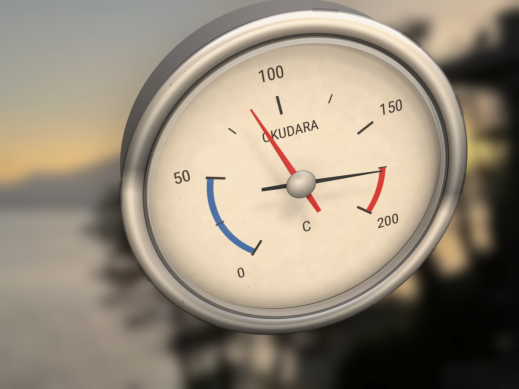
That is 87.5 °C
